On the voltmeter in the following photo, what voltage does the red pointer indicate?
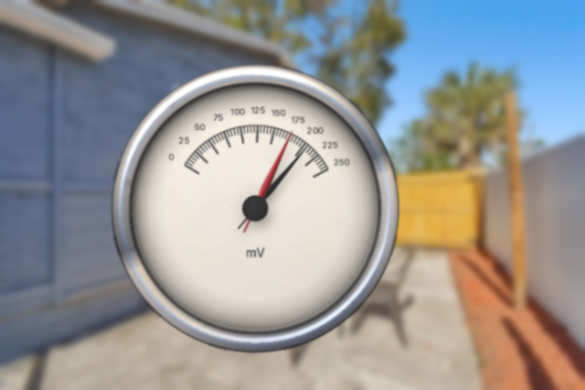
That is 175 mV
